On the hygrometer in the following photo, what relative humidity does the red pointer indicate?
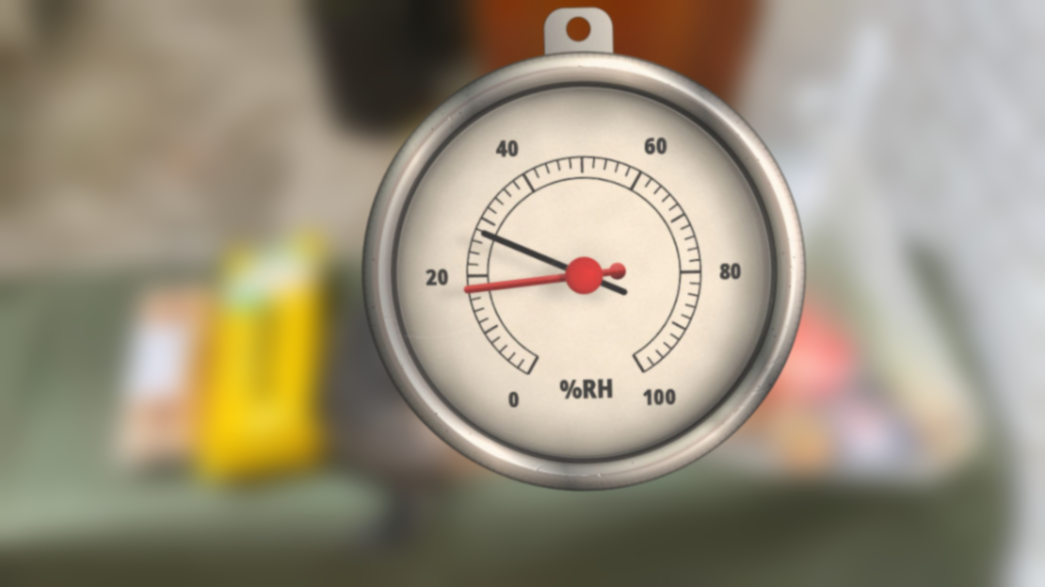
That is 18 %
